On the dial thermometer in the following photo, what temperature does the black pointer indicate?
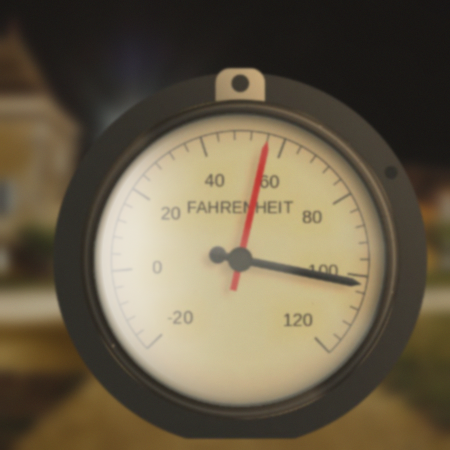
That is 102 °F
